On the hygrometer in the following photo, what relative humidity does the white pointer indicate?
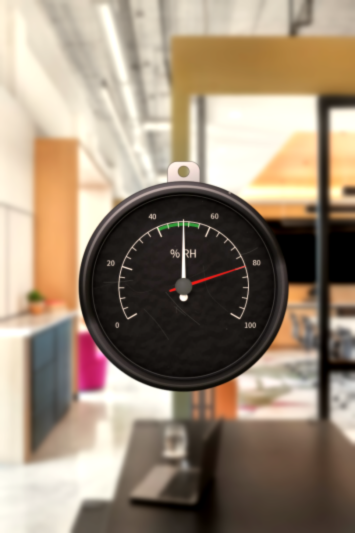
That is 50 %
